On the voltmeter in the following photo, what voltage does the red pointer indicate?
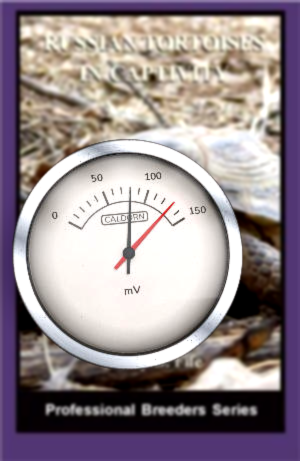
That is 130 mV
